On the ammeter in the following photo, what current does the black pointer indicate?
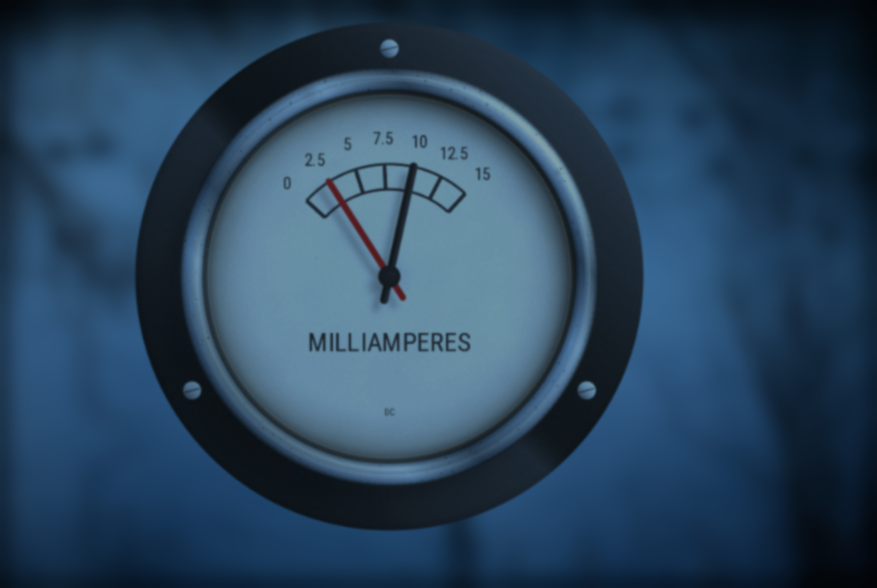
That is 10 mA
